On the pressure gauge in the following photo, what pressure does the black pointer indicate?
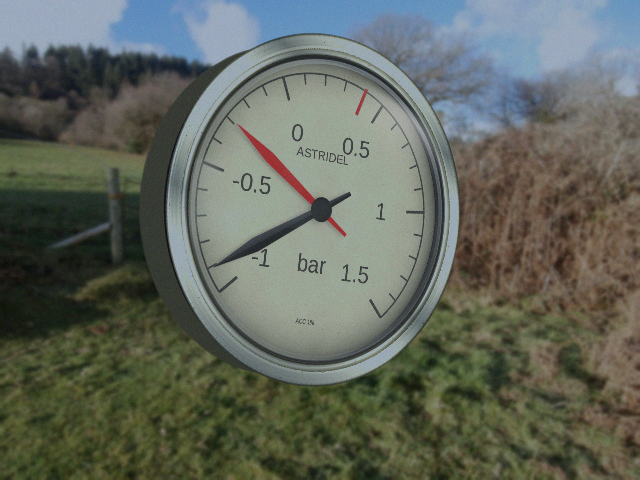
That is -0.9 bar
